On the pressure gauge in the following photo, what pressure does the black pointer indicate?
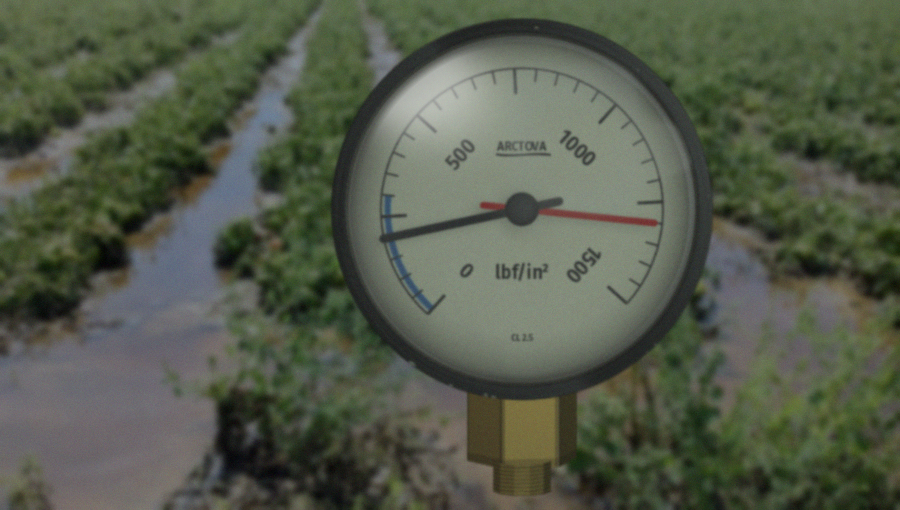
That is 200 psi
